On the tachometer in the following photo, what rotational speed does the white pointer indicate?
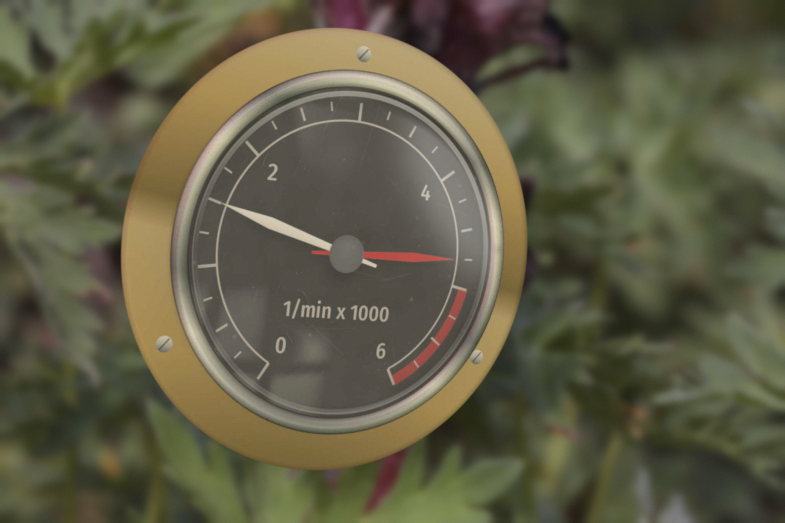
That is 1500 rpm
